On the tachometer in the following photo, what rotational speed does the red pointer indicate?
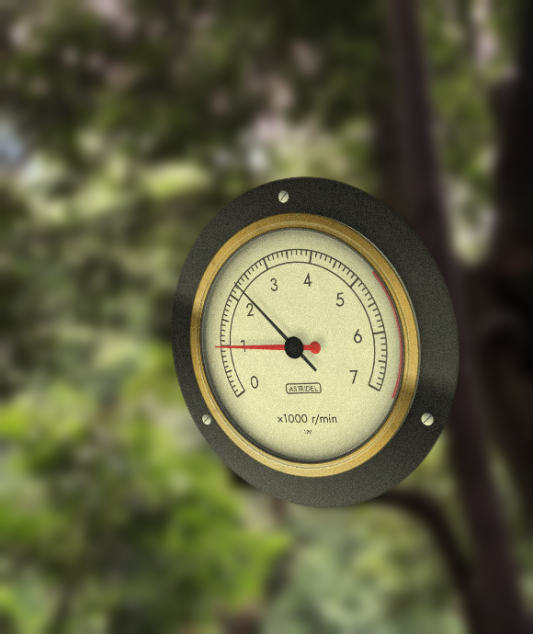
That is 1000 rpm
